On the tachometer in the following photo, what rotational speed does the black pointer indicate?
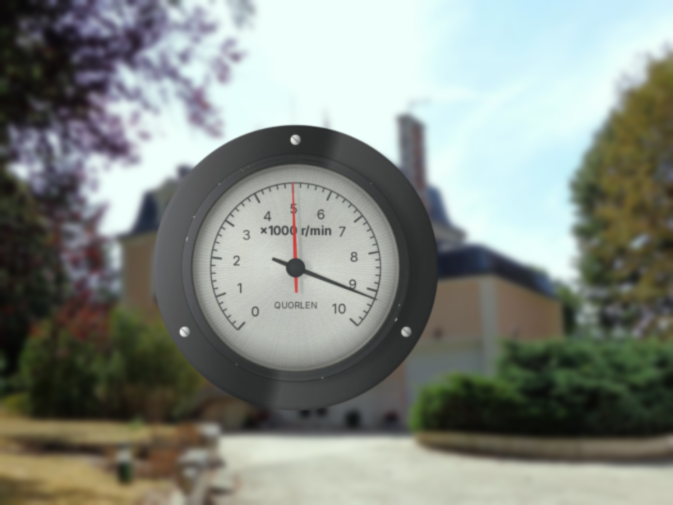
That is 9200 rpm
